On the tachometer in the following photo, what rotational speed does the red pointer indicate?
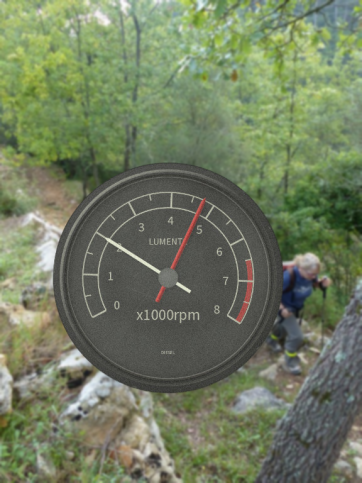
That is 4750 rpm
